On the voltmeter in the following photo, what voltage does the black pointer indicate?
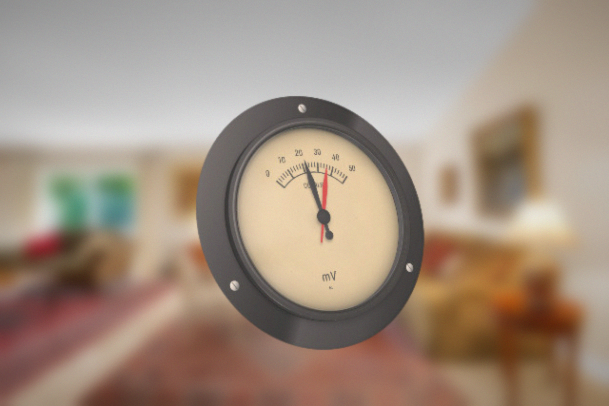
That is 20 mV
